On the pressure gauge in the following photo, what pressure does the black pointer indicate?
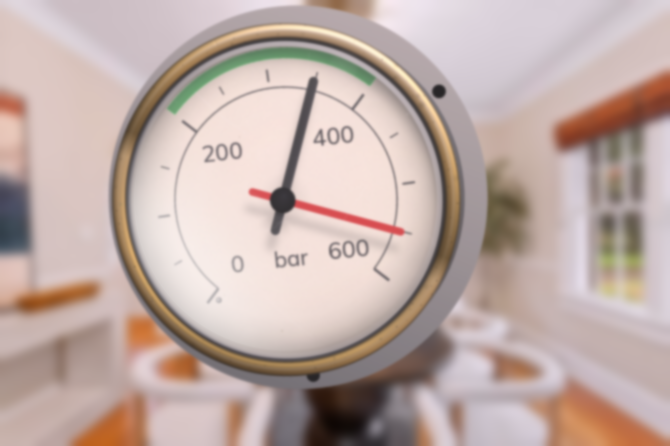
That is 350 bar
